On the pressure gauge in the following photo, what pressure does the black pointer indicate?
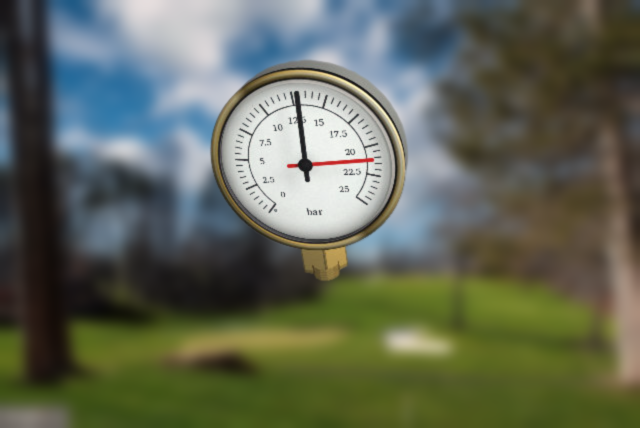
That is 13 bar
